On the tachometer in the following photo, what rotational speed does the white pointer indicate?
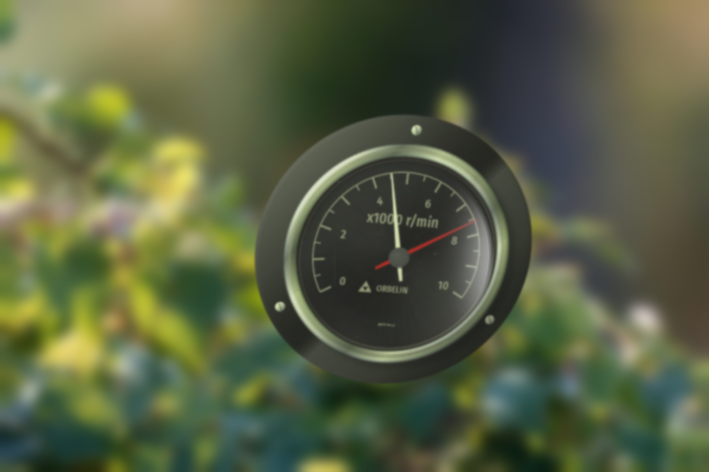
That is 4500 rpm
